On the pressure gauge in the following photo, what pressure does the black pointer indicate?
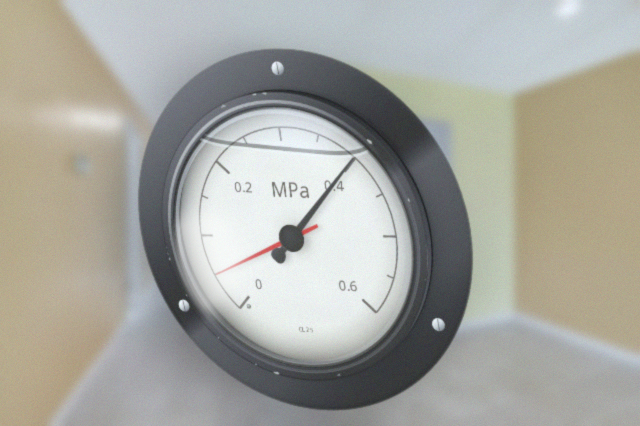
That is 0.4 MPa
